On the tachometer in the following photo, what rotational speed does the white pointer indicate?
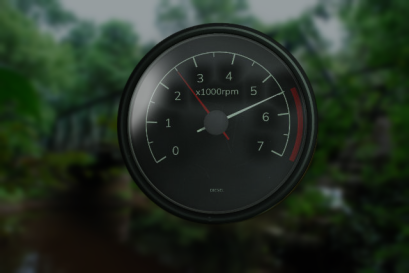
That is 5500 rpm
